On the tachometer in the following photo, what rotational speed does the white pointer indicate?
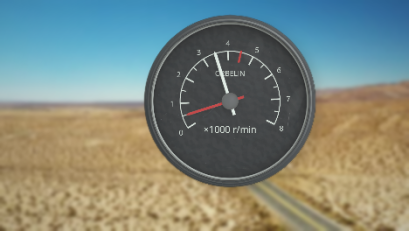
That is 3500 rpm
